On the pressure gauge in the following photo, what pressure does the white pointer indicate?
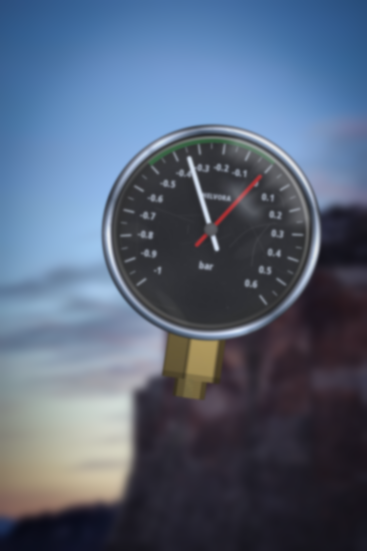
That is -0.35 bar
